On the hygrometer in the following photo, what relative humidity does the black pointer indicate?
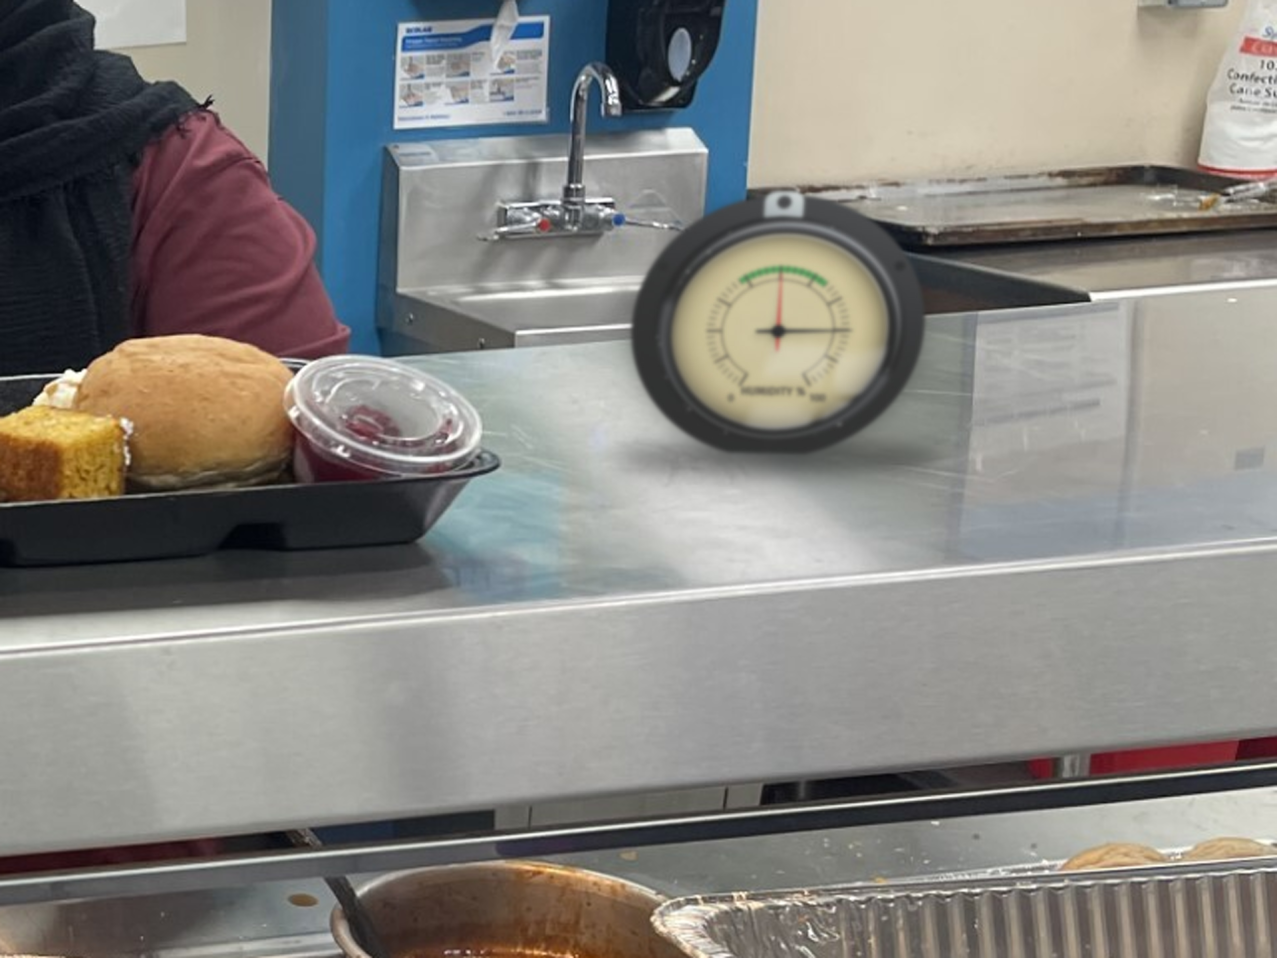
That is 80 %
